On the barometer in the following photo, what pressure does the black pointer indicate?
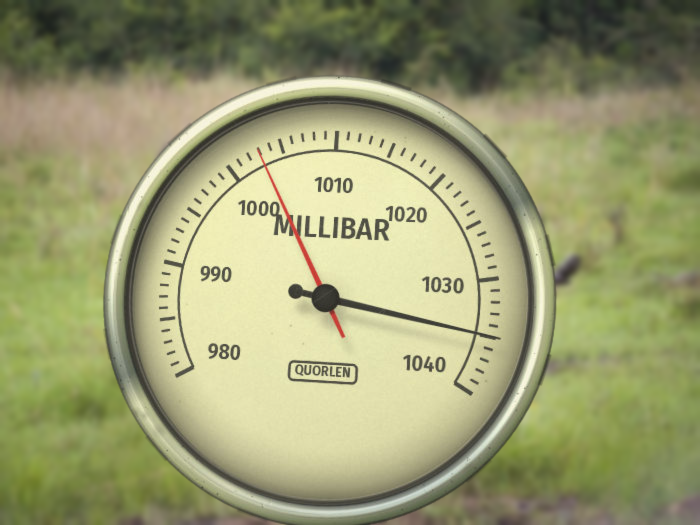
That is 1035 mbar
